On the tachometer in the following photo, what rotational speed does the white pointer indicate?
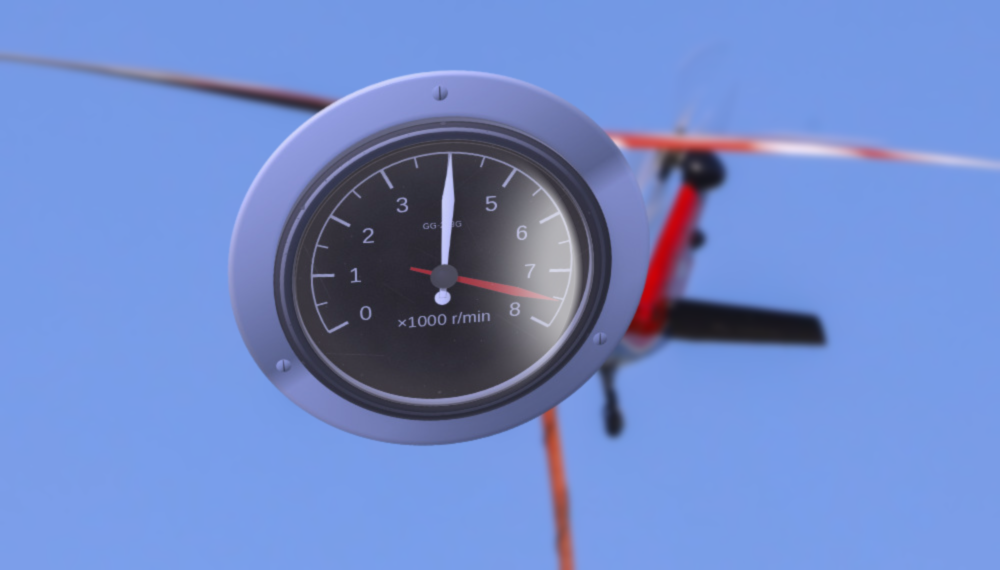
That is 4000 rpm
